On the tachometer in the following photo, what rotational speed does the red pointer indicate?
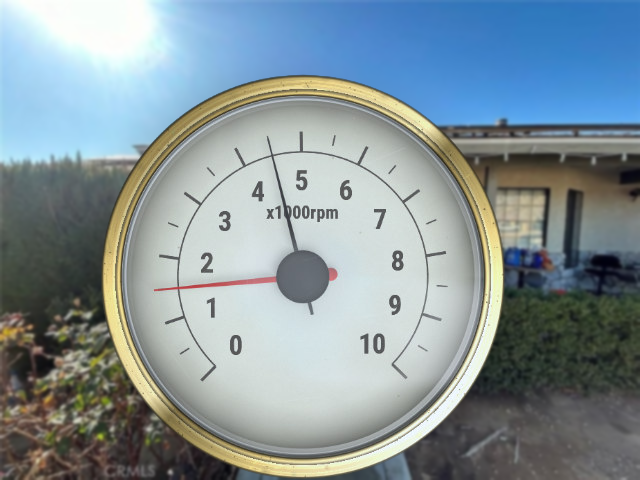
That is 1500 rpm
